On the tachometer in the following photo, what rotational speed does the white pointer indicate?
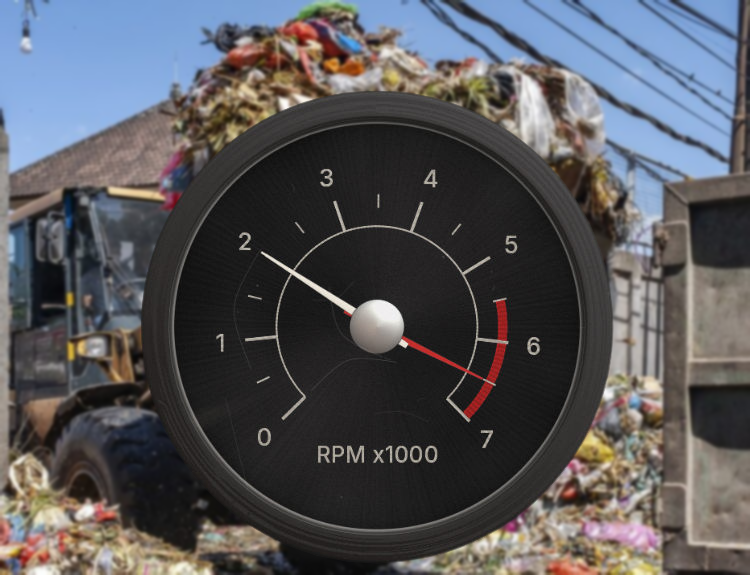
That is 2000 rpm
